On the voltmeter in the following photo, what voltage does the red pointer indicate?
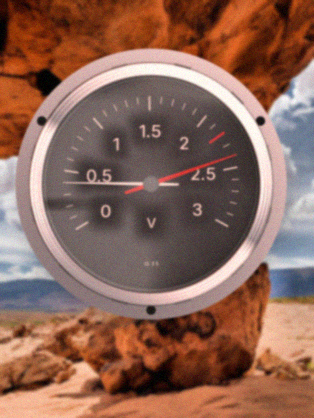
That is 2.4 V
